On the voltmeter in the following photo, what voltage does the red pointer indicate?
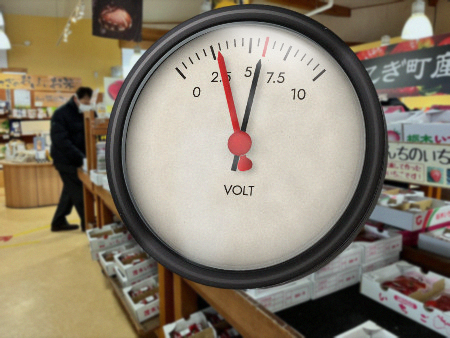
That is 3 V
